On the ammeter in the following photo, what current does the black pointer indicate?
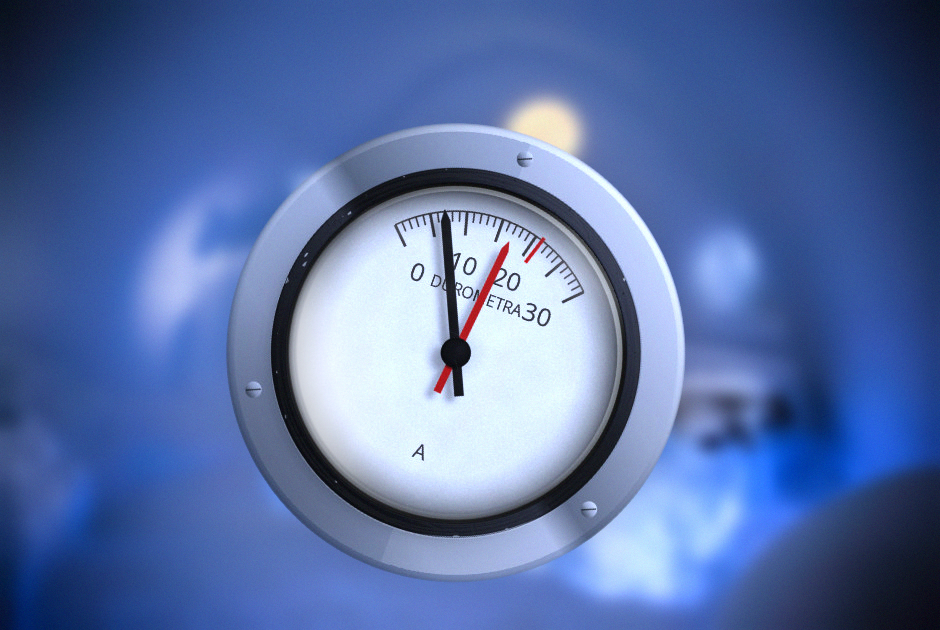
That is 7 A
